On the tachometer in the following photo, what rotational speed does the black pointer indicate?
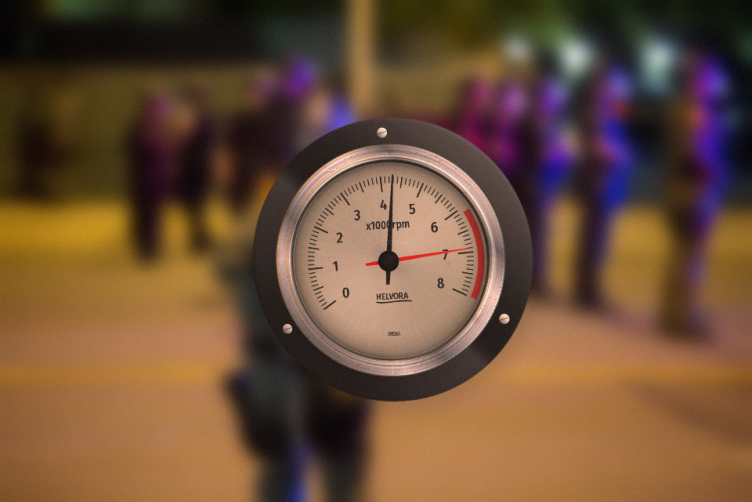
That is 4300 rpm
